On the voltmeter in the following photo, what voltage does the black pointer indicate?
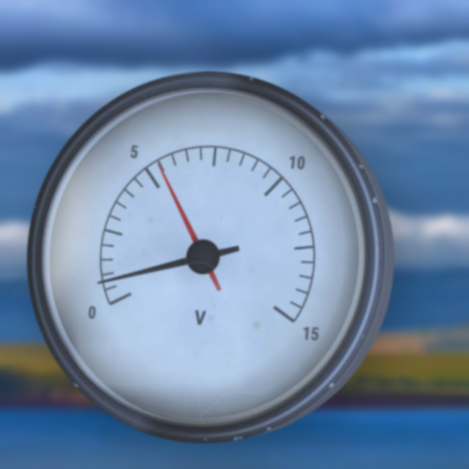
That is 0.75 V
